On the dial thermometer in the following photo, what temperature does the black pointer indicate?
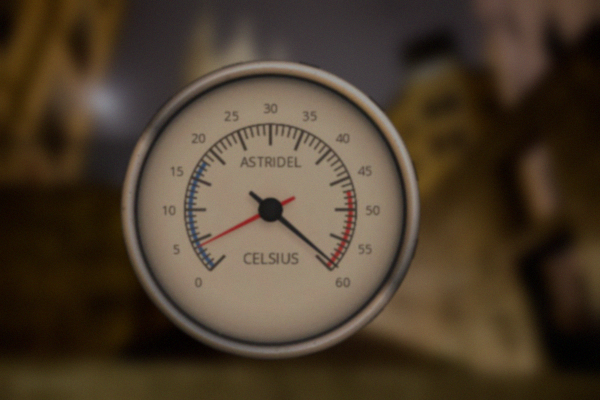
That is 59 °C
